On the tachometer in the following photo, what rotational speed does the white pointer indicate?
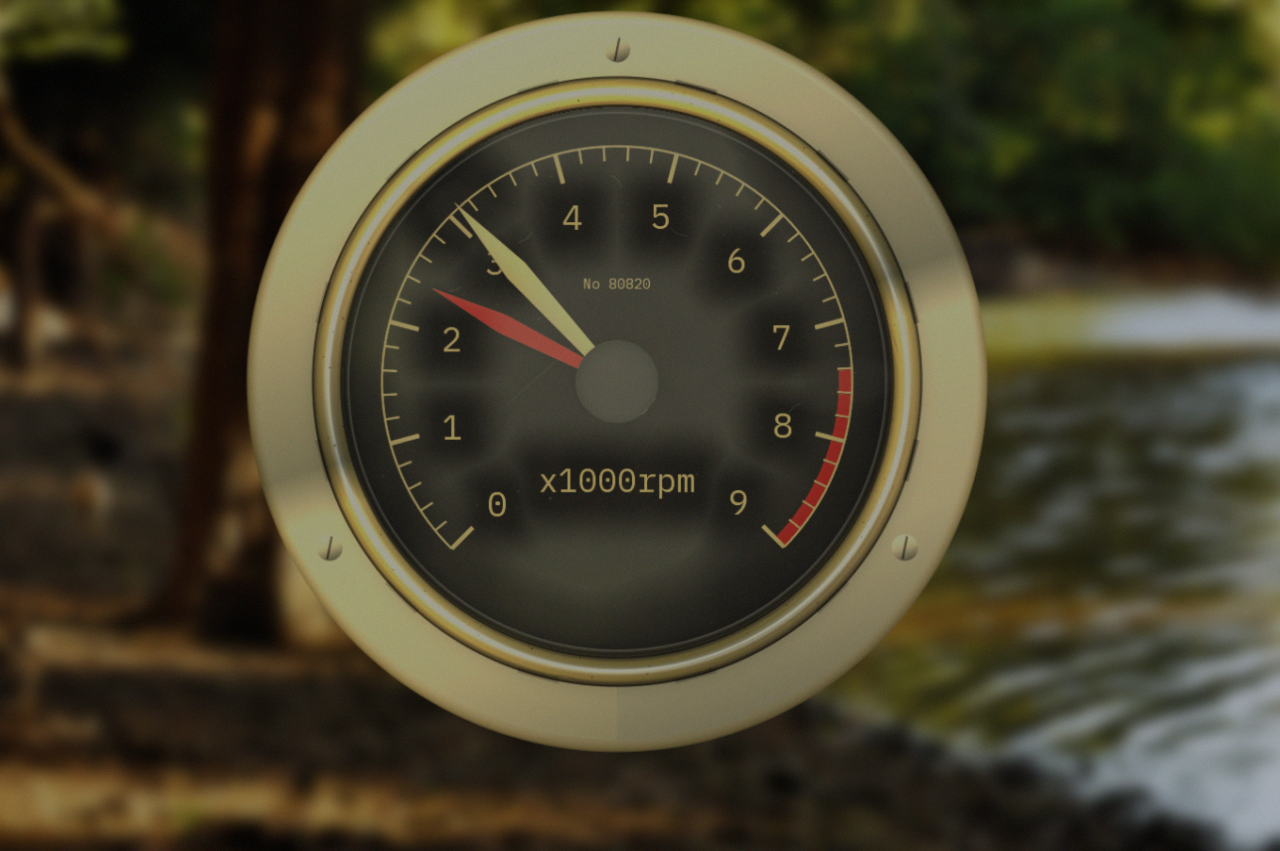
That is 3100 rpm
